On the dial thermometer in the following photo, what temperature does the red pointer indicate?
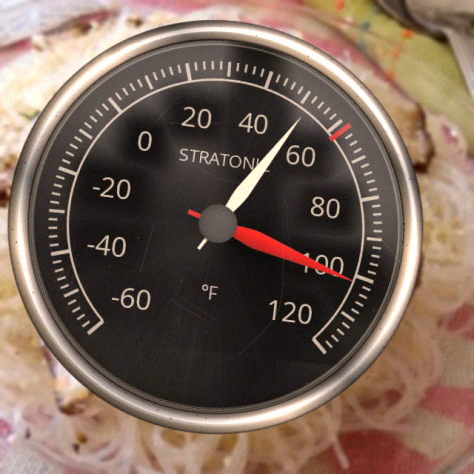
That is 102 °F
